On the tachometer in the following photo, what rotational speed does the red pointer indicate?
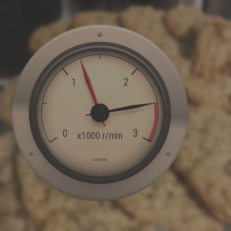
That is 1250 rpm
